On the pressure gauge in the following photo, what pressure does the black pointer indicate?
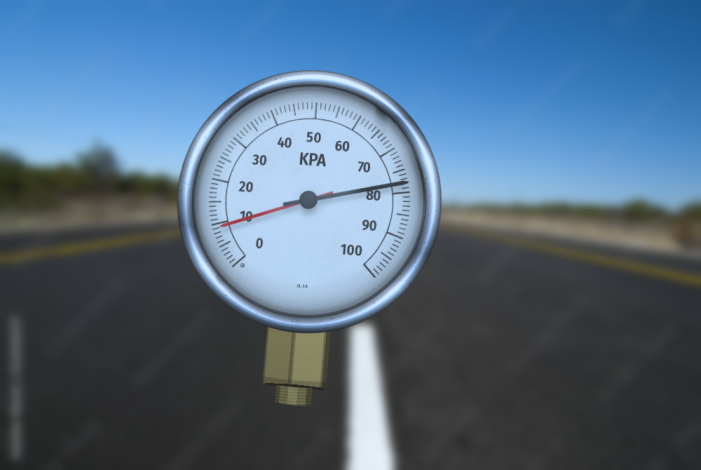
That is 78 kPa
